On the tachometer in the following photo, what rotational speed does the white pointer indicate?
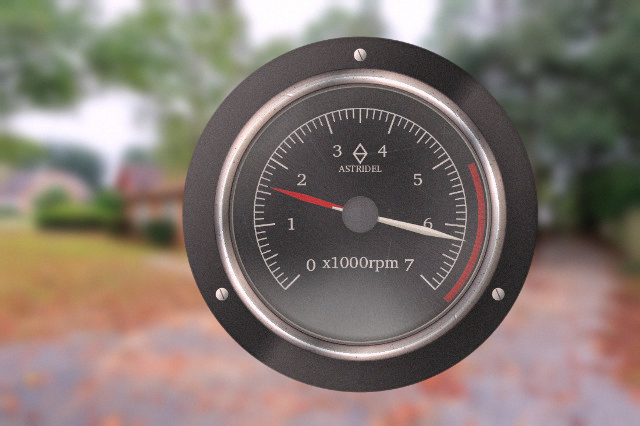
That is 6200 rpm
